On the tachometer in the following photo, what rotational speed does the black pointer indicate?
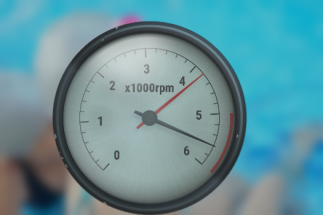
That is 5600 rpm
